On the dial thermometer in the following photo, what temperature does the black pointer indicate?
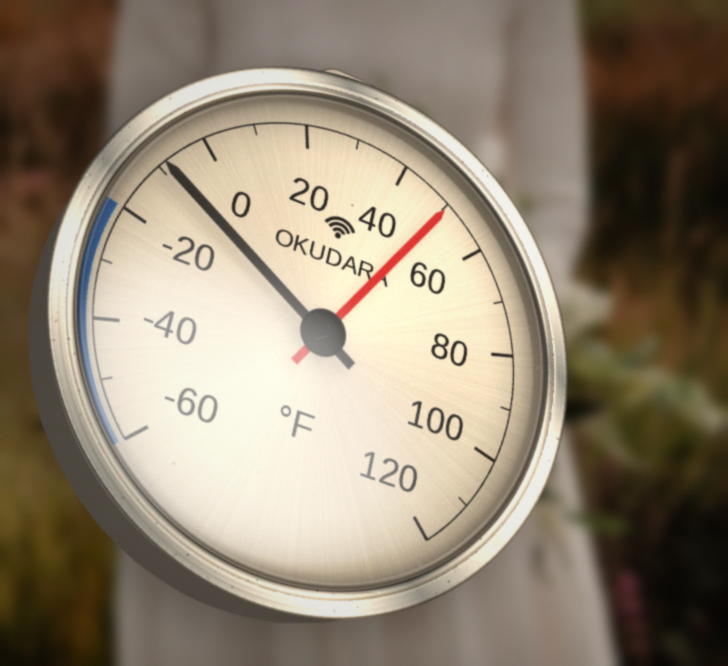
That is -10 °F
